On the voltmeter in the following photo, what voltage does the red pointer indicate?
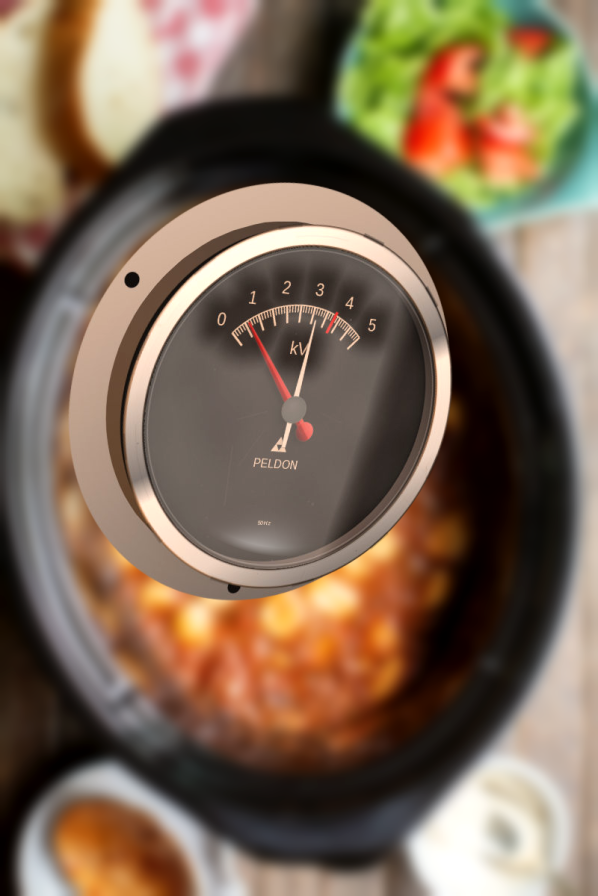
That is 0.5 kV
